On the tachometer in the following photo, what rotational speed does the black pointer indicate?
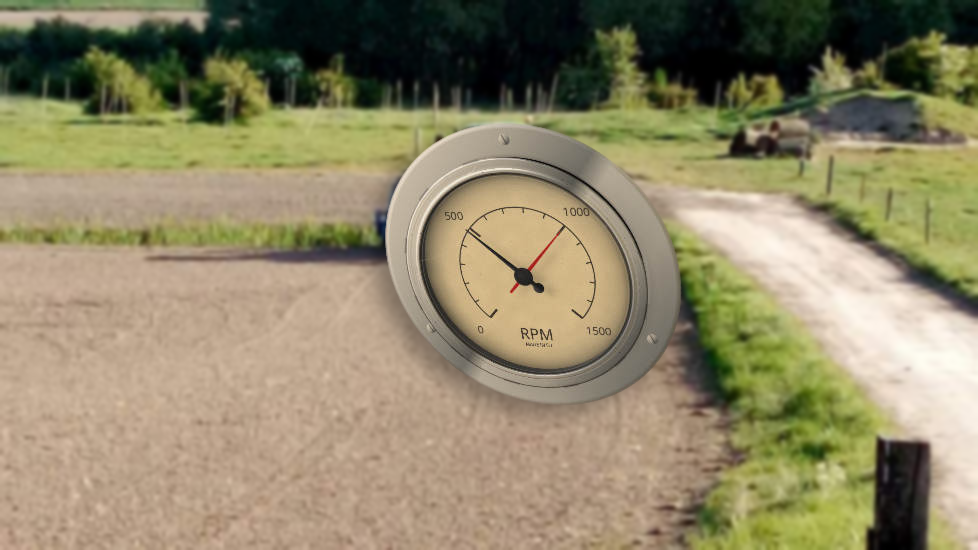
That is 500 rpm
